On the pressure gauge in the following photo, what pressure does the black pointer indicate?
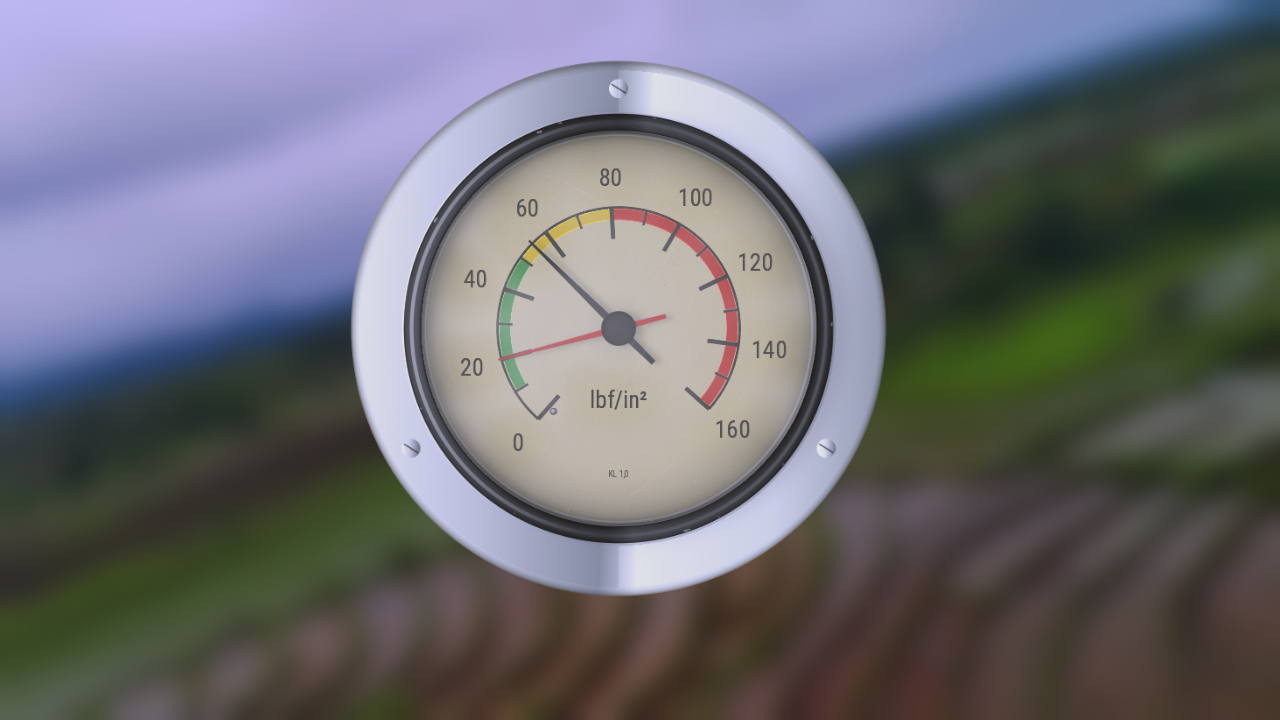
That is 55 psi
